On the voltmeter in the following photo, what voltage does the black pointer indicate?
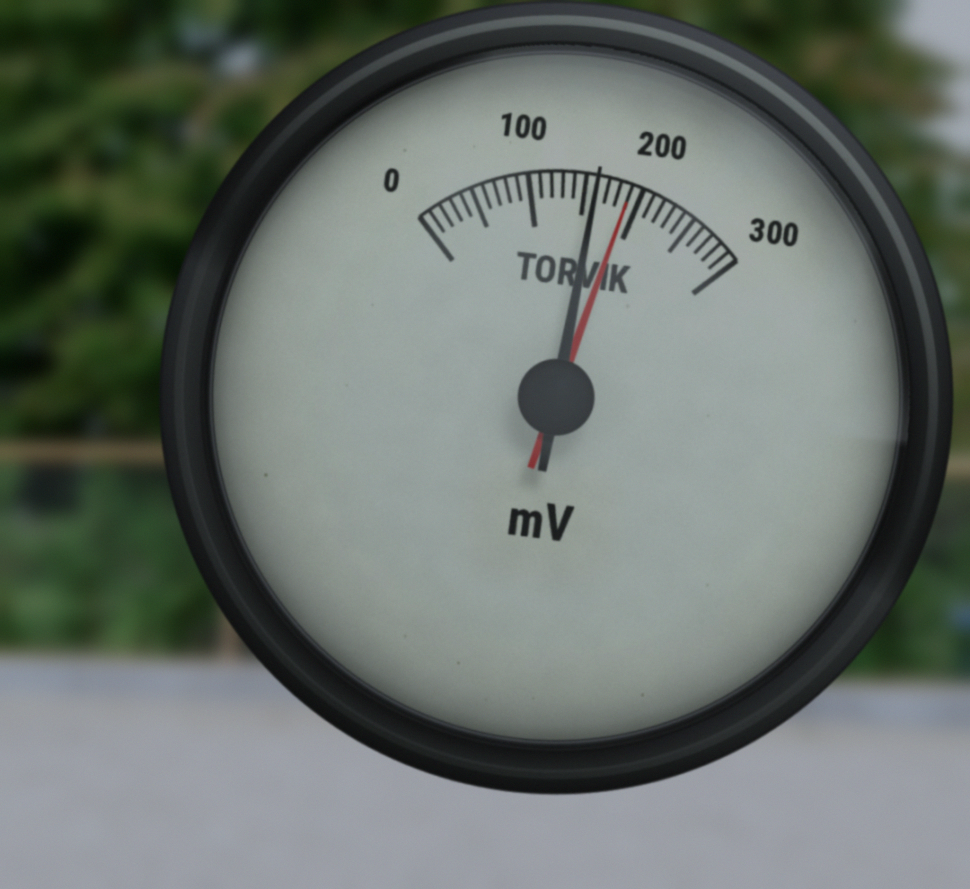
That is 160 mV
